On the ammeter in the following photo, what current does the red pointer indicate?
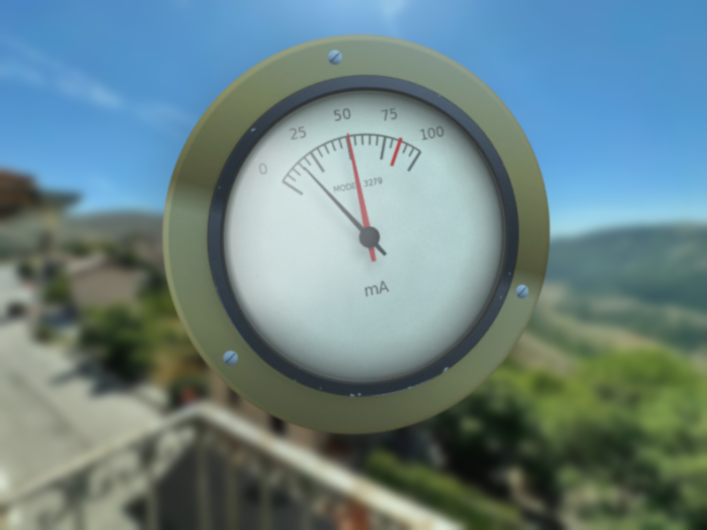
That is 50 mA
